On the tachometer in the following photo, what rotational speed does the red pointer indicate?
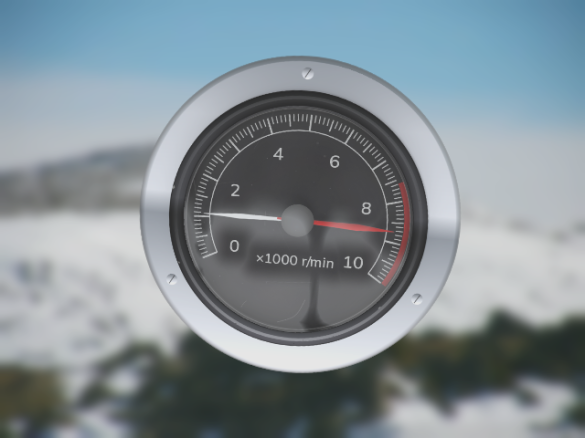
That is 8700 rpm
